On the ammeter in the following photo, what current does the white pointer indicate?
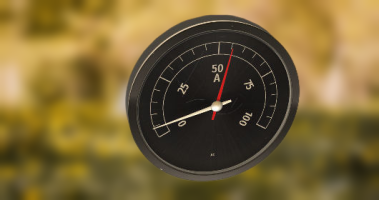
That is 5 A
